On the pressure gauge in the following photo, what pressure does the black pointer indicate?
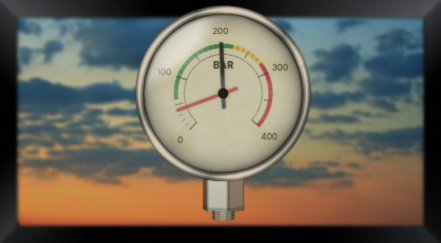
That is 200 bar
